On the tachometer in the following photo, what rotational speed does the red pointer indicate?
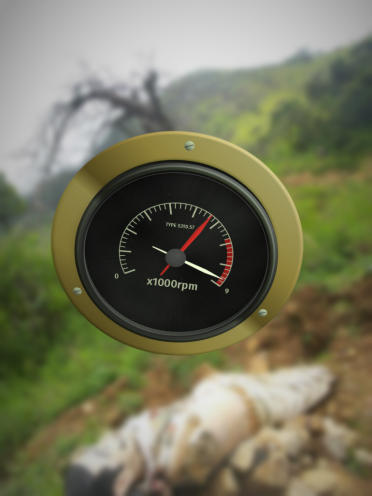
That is 5600 rpm
